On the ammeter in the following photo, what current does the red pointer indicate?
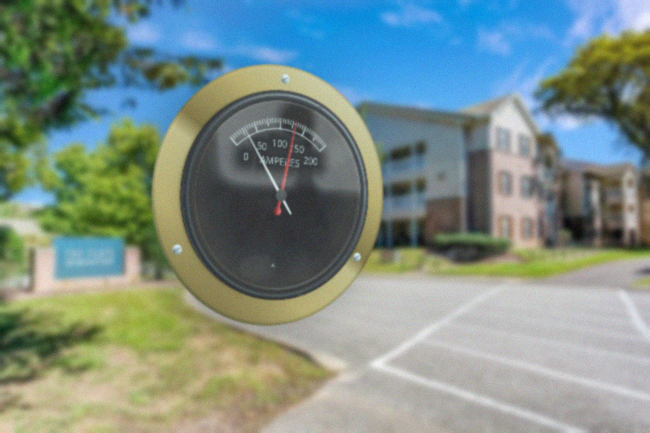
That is 125 A
